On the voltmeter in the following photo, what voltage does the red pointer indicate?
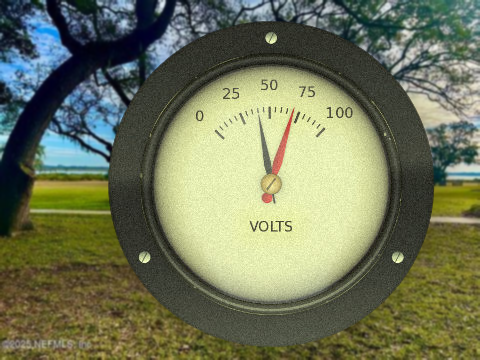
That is 70 V
